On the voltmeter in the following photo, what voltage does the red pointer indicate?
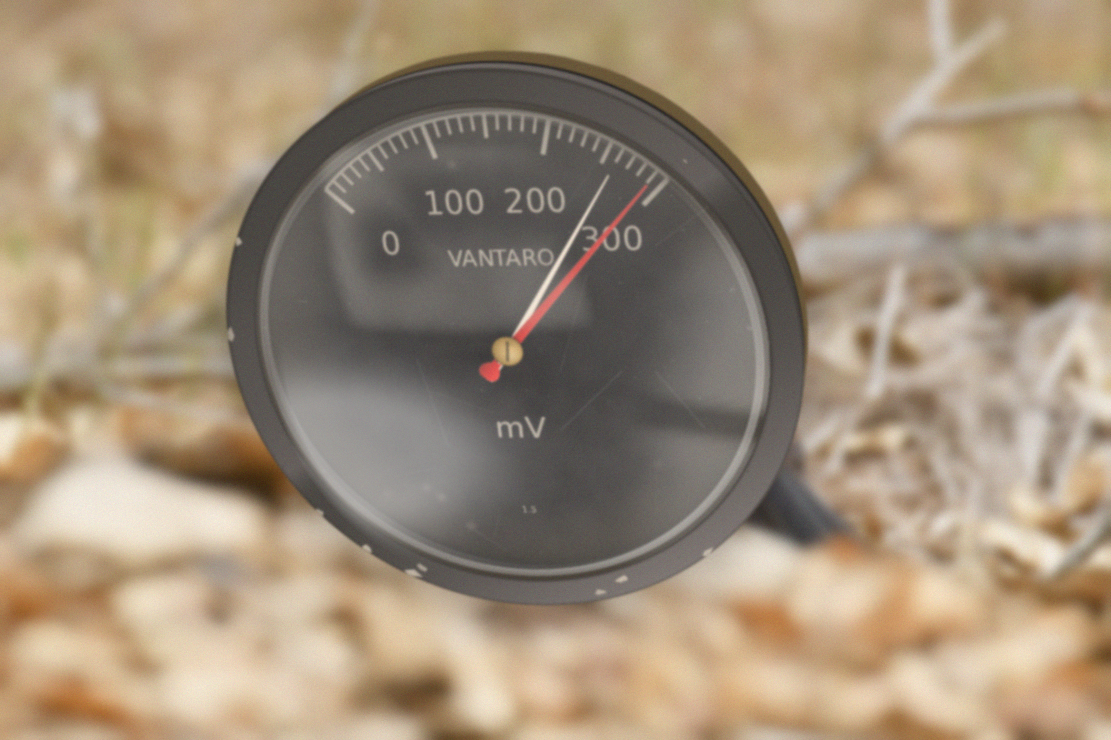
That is 290 mV
